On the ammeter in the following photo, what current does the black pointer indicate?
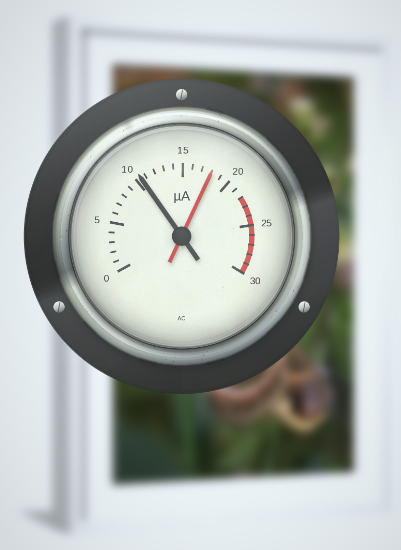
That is 10.5 µA
